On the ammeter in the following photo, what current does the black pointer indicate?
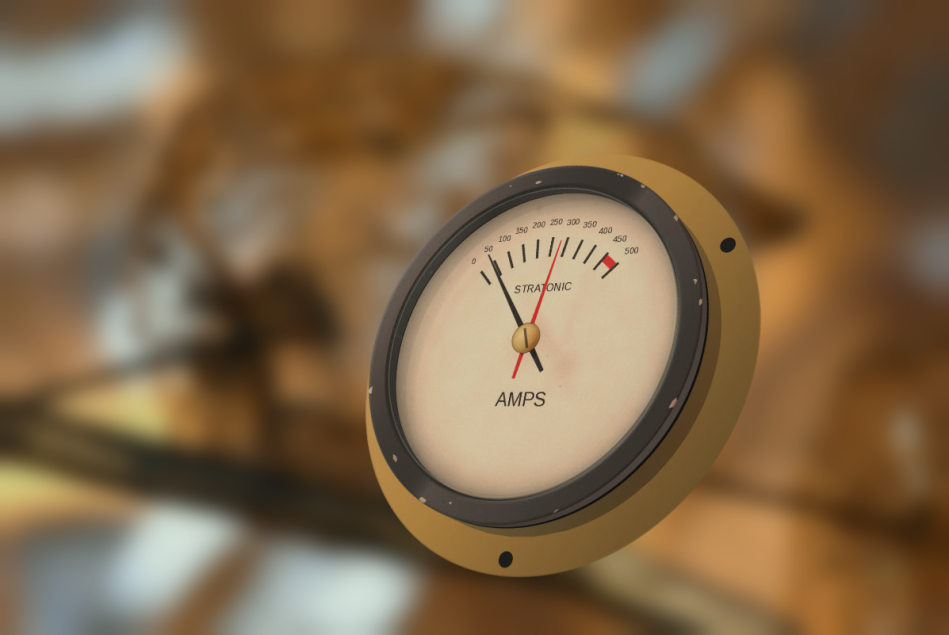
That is 50 A
